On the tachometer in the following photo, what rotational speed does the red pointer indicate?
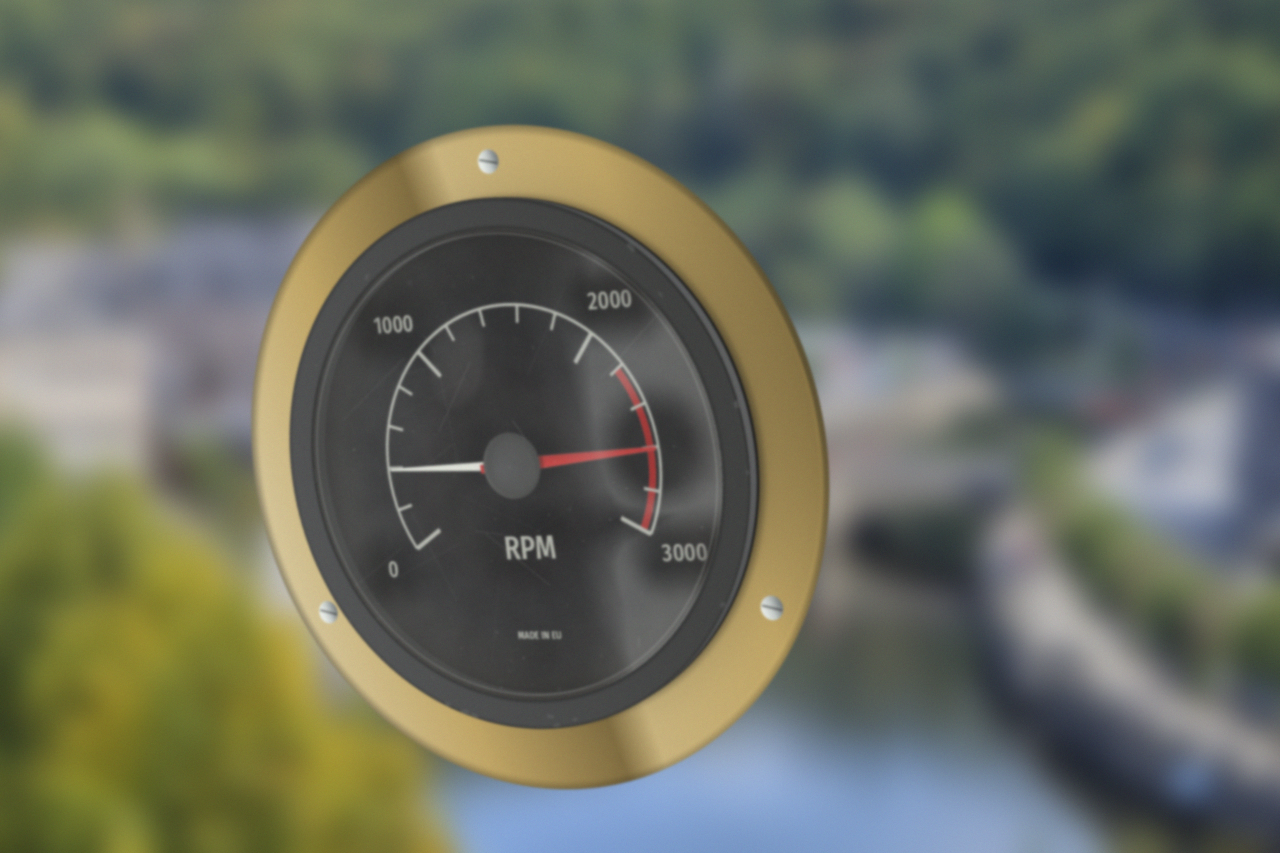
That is 2600 rpm
